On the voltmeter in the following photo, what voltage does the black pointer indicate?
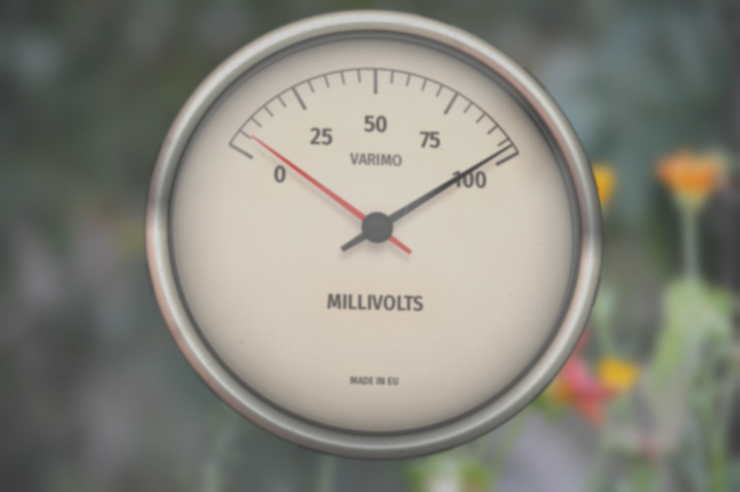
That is 97.5 mV
